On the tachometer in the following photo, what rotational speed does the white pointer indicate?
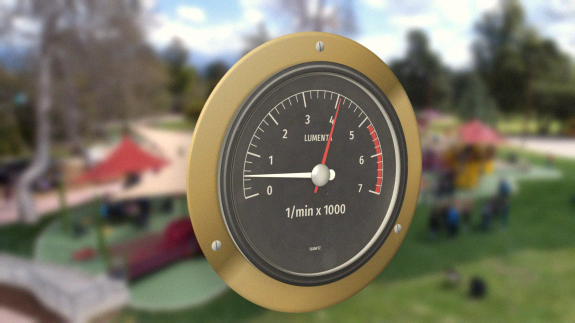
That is 500 rpm
